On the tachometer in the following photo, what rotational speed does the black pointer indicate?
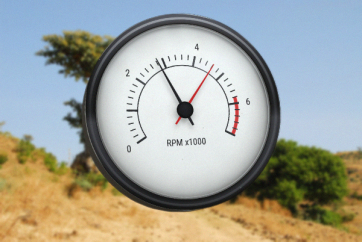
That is 2800 rpm
